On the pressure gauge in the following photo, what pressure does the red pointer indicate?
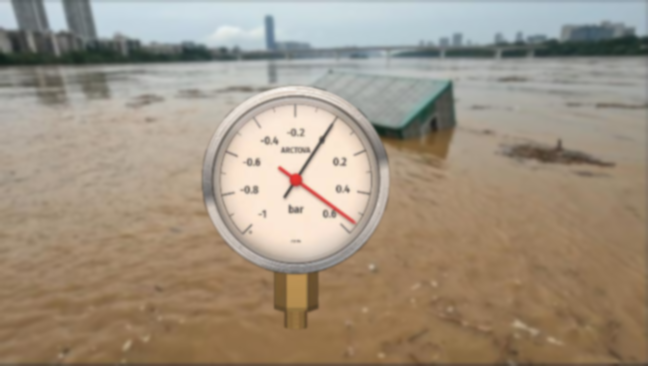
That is 0.55 bar
